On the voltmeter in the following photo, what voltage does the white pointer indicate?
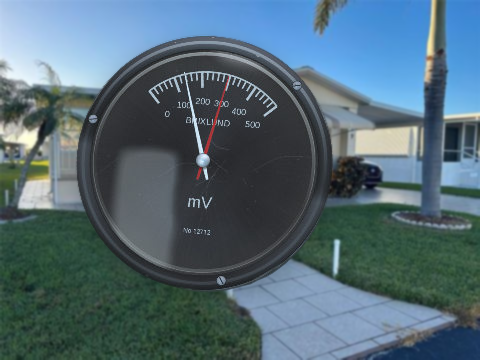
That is 140 mV
